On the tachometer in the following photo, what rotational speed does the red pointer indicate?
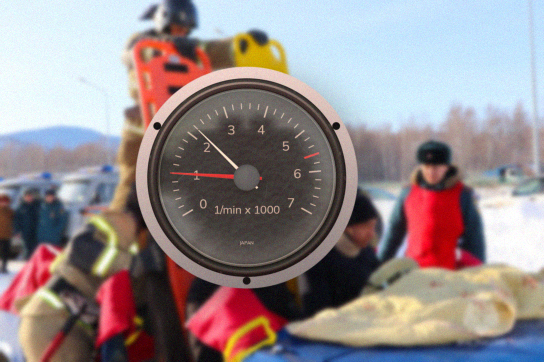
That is 1000 rpm
